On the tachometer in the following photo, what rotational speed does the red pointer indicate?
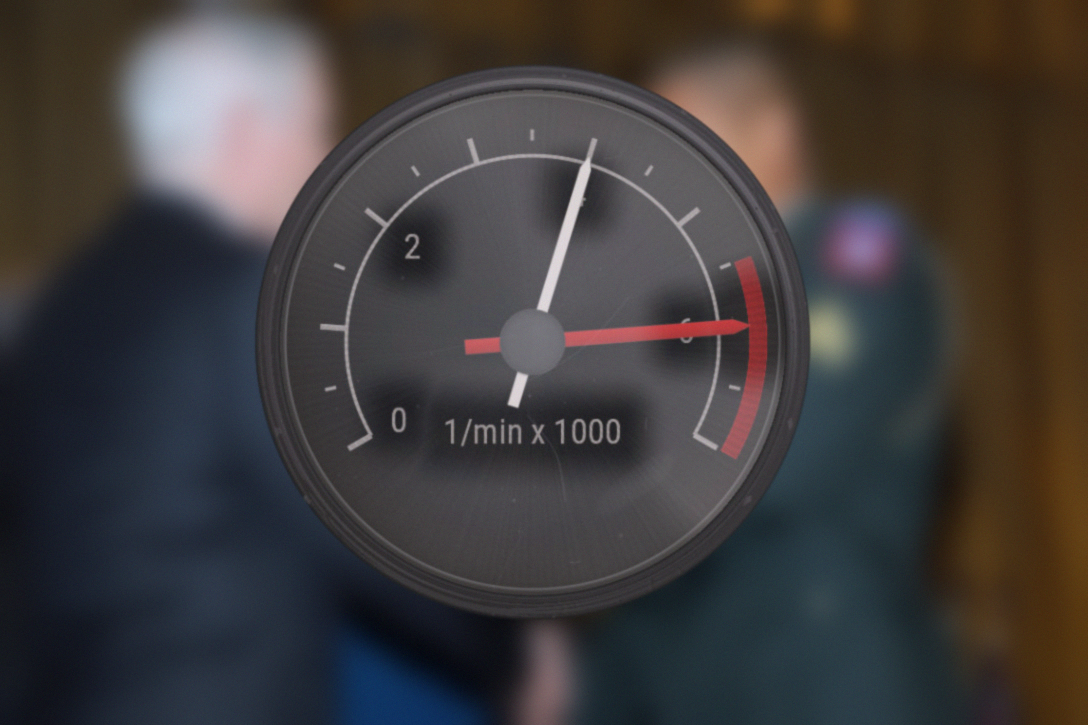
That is 6000 rpm
